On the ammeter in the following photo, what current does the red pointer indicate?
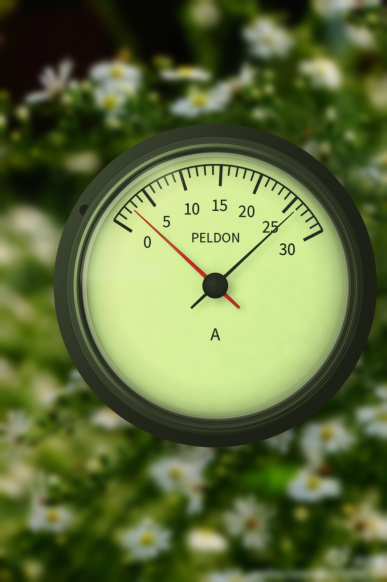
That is 2.5 A
